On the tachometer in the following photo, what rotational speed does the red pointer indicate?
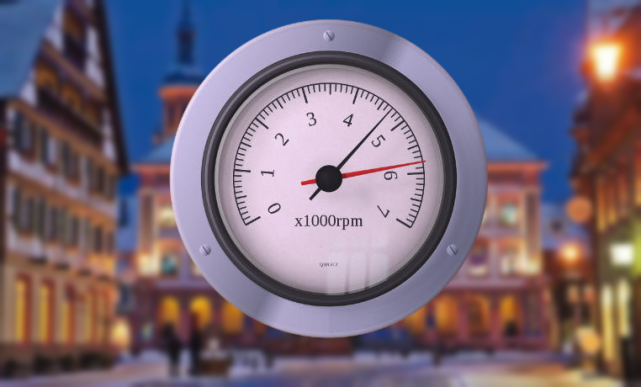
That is 5800 rpm
